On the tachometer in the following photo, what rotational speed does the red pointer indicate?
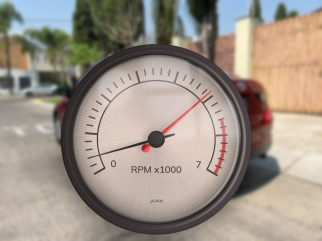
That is 4900 rpm
